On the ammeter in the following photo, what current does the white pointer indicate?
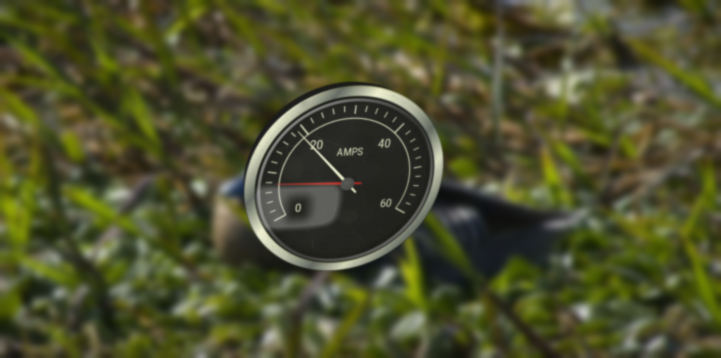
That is 19 A
